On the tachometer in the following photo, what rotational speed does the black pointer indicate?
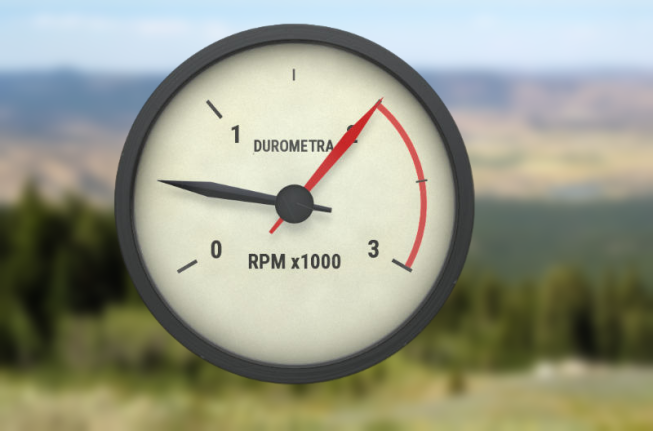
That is 500 rpm
